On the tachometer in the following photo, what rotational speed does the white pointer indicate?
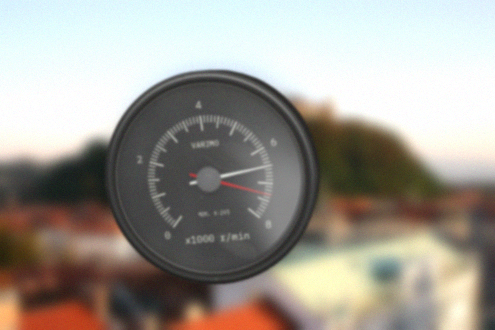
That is 6500 rpm
